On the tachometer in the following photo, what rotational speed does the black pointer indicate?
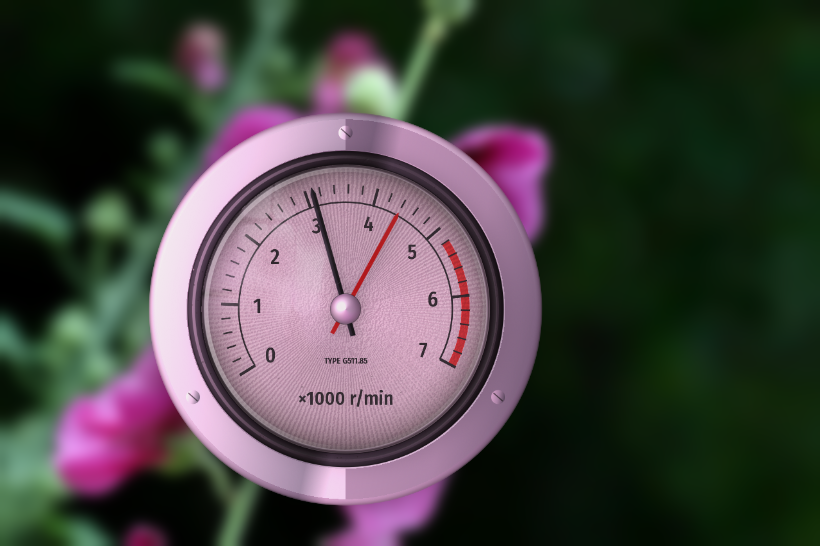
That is 3100 rpm
